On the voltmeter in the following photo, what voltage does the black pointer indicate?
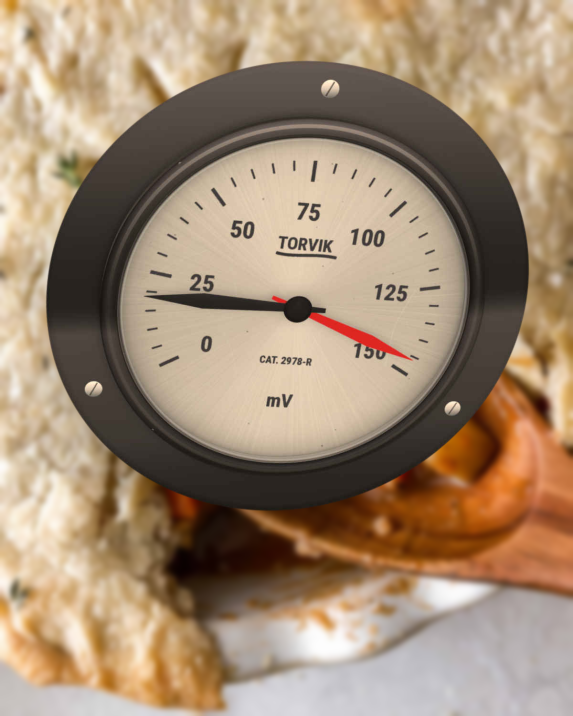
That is 20 mV
